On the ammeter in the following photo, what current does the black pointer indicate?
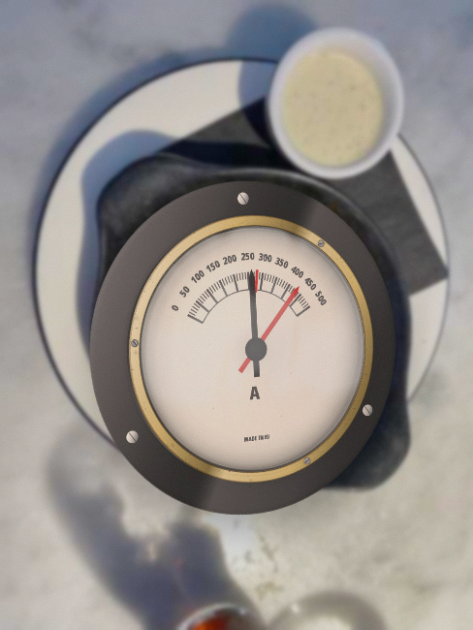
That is 250 A
